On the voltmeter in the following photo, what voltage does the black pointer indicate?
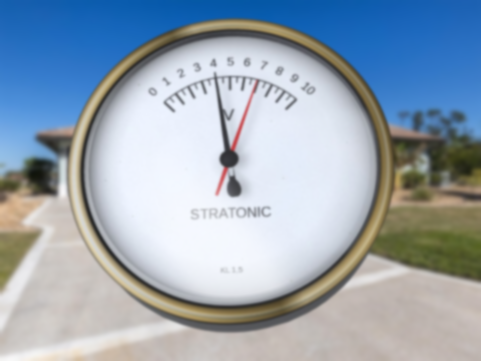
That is 4 V
